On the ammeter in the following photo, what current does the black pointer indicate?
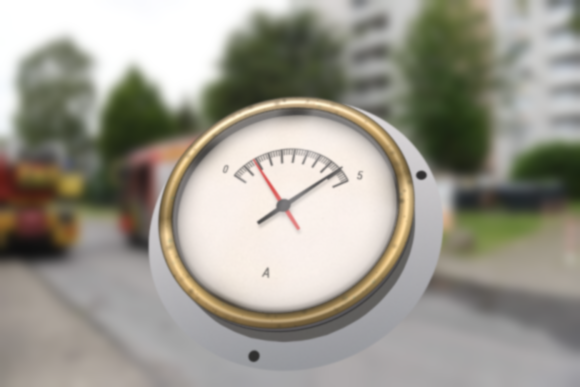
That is 4.5 A
